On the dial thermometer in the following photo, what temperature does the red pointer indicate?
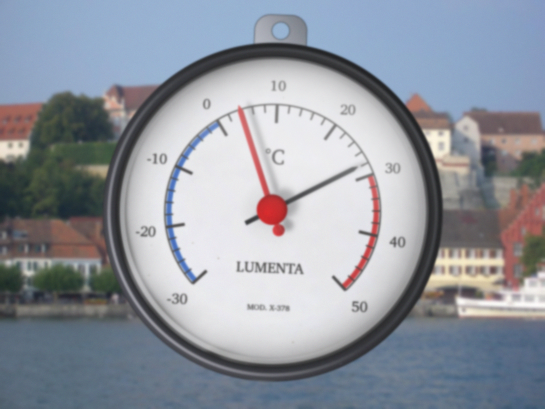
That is 4 °C
